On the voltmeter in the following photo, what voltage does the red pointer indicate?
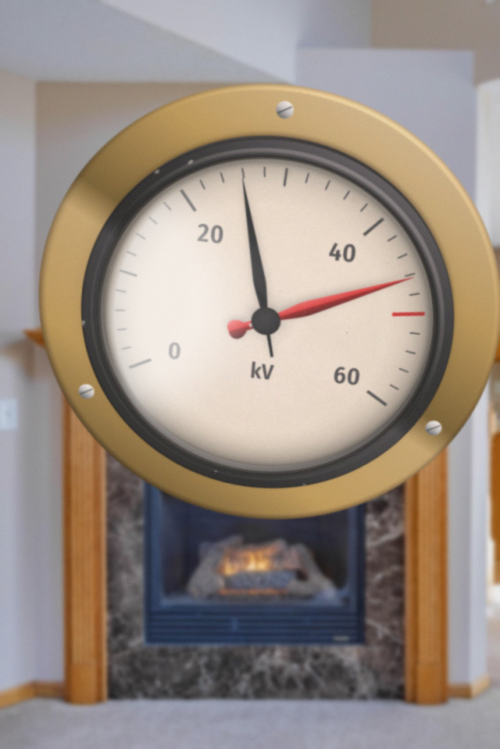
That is 46 kV
